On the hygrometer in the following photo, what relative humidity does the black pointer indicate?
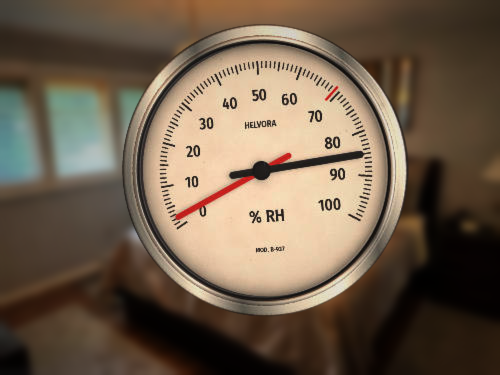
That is 85 %
